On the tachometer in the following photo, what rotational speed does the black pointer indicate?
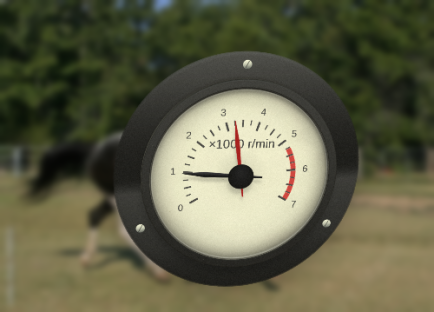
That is 1000 rpm
